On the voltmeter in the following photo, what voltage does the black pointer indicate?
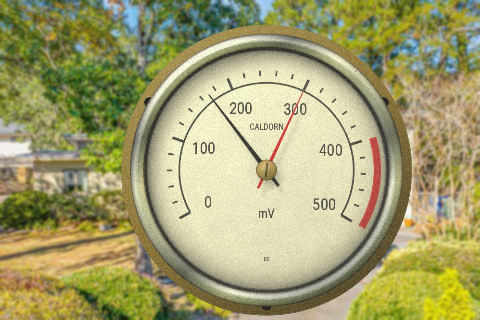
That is 170 mV
